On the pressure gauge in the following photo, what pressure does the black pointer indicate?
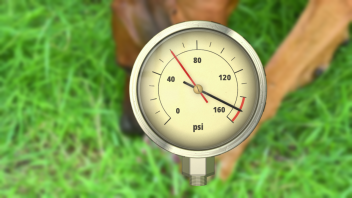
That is 150 psi
